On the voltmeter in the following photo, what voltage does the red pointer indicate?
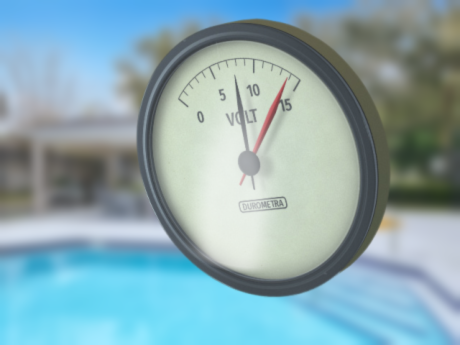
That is 14 V
